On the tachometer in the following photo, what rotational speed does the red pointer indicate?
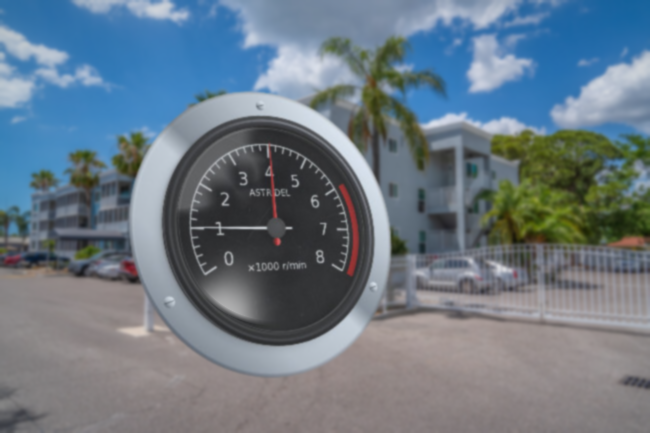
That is 4000 rpm
